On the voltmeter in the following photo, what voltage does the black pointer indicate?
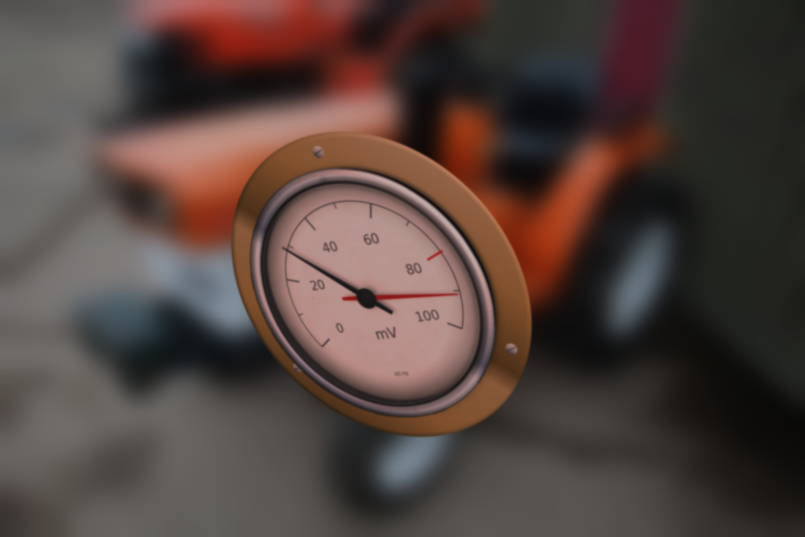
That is 30 mV
